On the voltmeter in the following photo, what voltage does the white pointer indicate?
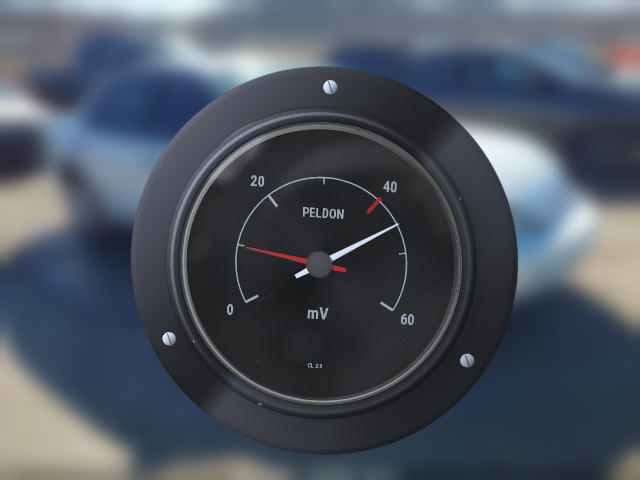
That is 45 mV
